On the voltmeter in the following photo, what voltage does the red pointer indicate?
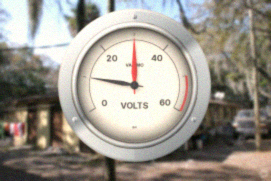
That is 30 V
